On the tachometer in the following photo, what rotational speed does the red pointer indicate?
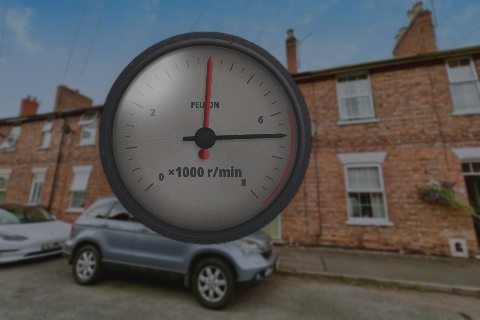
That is 4000 rpm
